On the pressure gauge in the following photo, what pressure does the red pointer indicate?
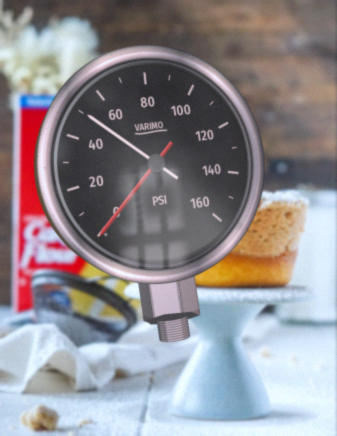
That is 0 psi
